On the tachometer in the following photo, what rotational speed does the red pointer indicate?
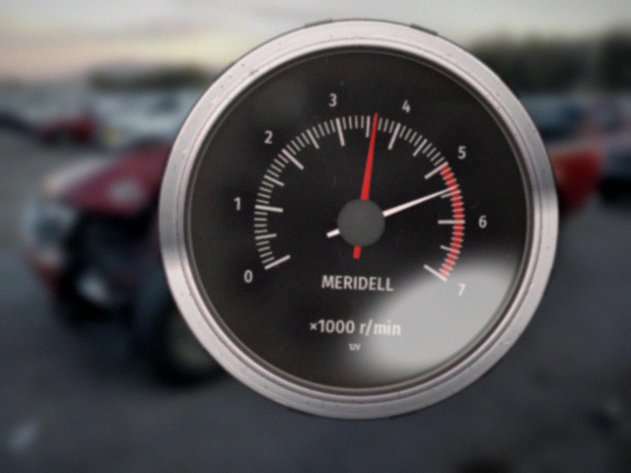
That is 3600 rpm
